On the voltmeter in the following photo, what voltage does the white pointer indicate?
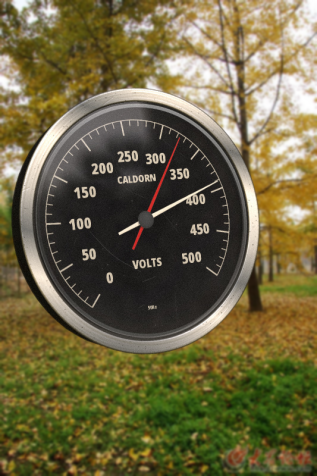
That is 390 V
